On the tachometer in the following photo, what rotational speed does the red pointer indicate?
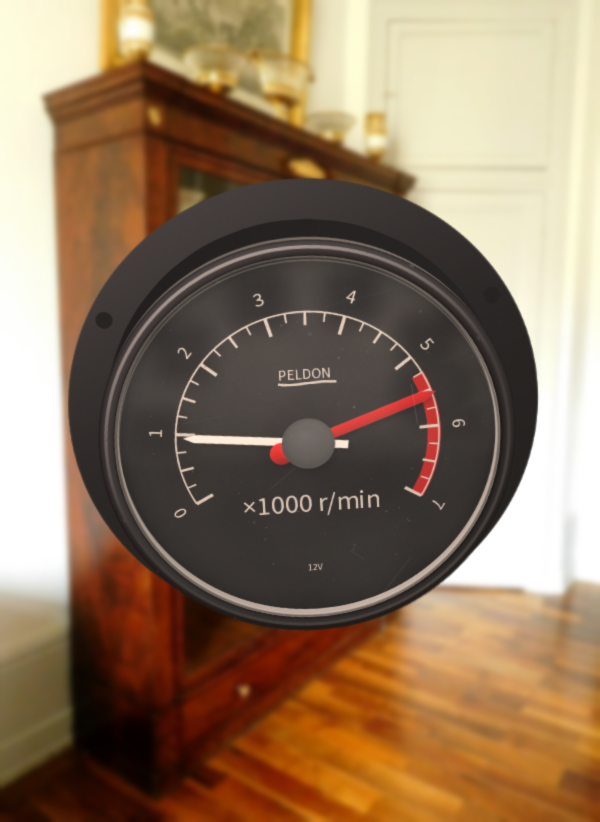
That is 5500 rpm
